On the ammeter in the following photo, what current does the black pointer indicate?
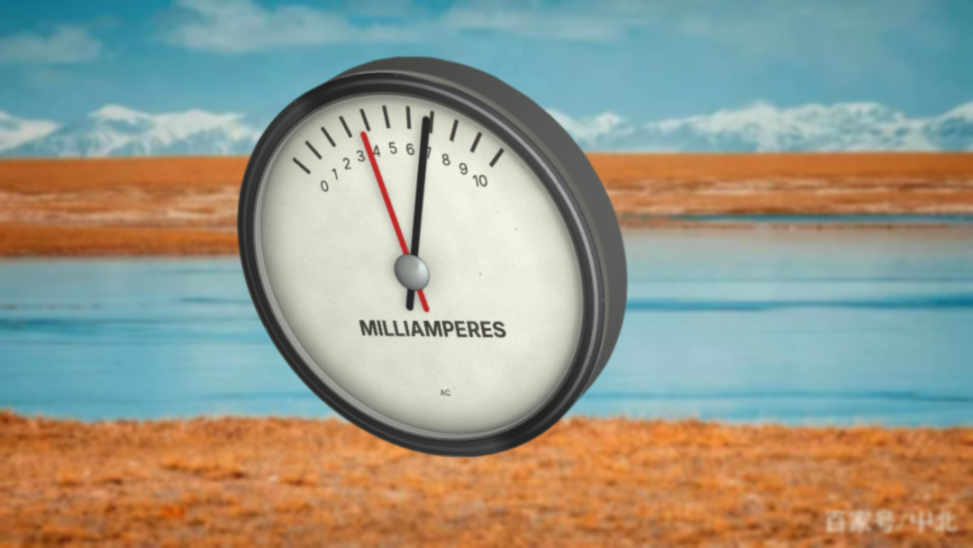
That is 7 mA
